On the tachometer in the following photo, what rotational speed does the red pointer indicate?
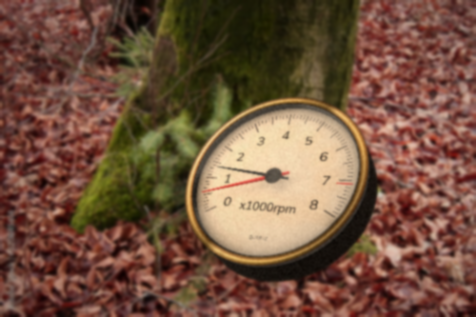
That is 500 rpm
